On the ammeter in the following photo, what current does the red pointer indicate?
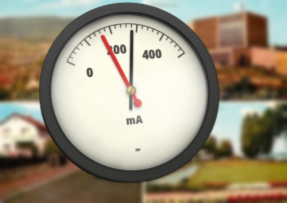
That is 160 mA
